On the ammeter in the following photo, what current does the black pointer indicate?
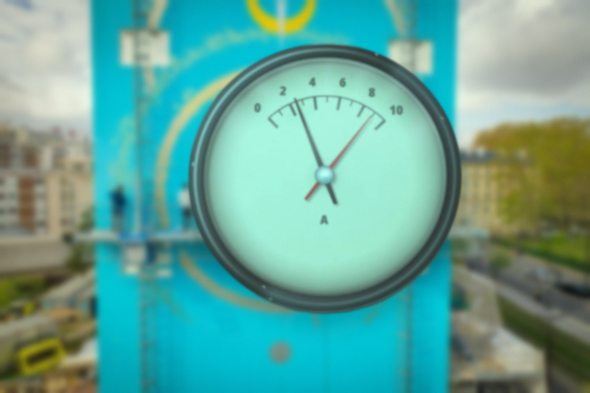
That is 2.5 A
